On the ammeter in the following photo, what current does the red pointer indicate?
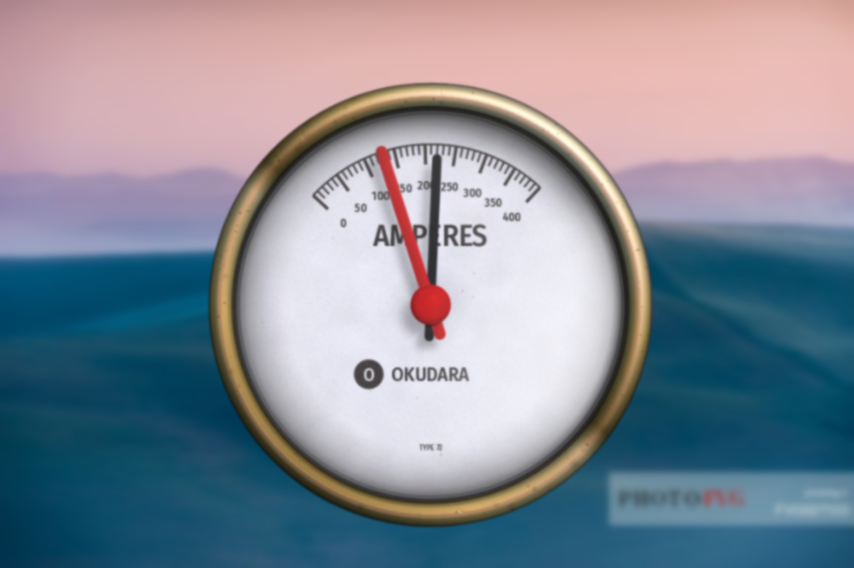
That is 130 A
